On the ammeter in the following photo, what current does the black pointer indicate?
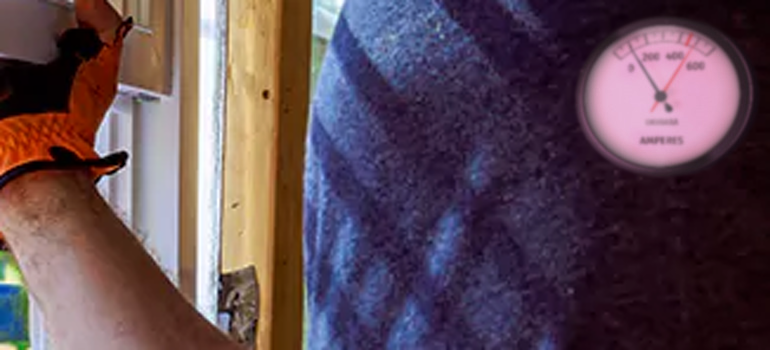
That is 100 A
